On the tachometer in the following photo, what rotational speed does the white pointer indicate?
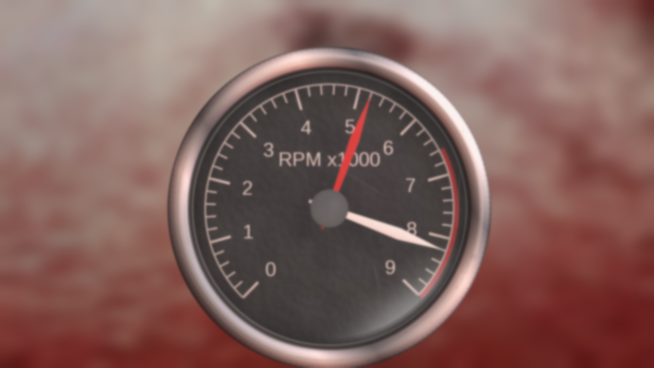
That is 8200 rpm
